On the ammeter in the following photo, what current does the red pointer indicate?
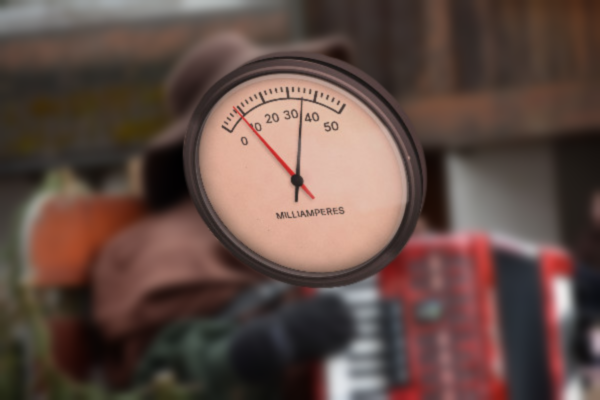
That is 10 mA
